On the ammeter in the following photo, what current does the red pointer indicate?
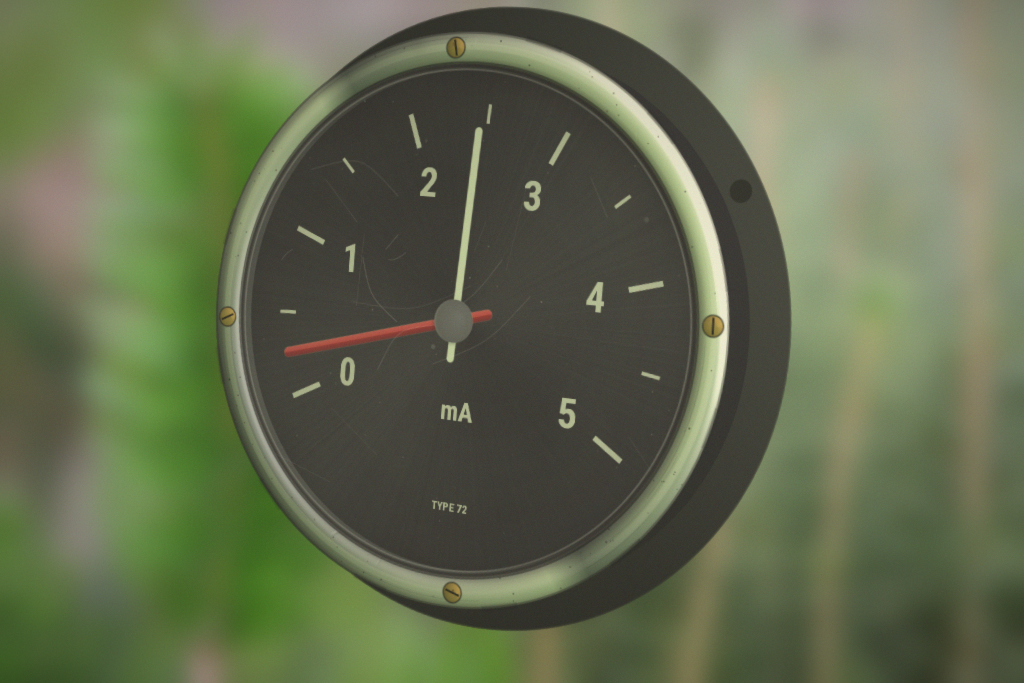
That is 0.25 mA
